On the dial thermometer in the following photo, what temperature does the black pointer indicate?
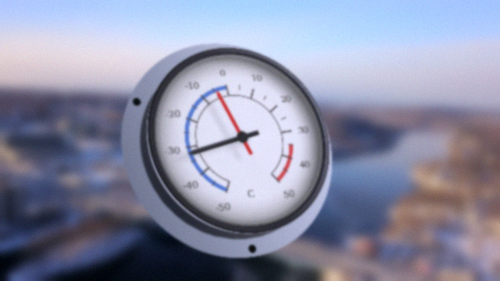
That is -32.5 °C
